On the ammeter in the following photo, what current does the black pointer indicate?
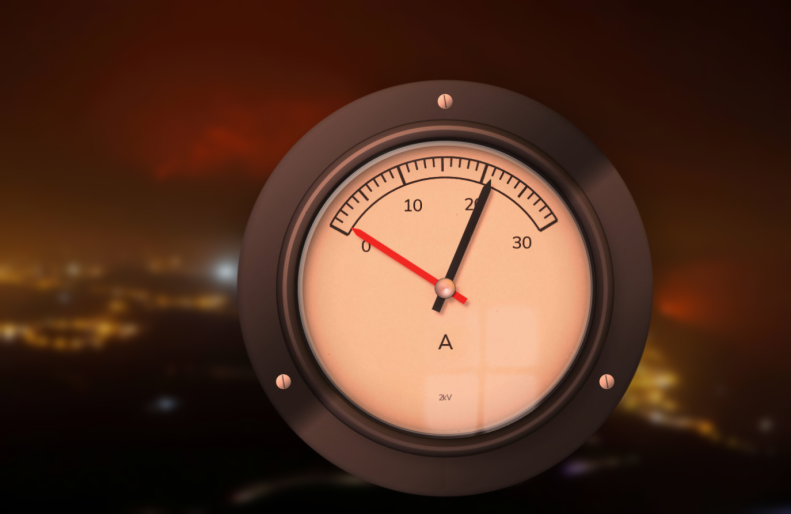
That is 21 A
